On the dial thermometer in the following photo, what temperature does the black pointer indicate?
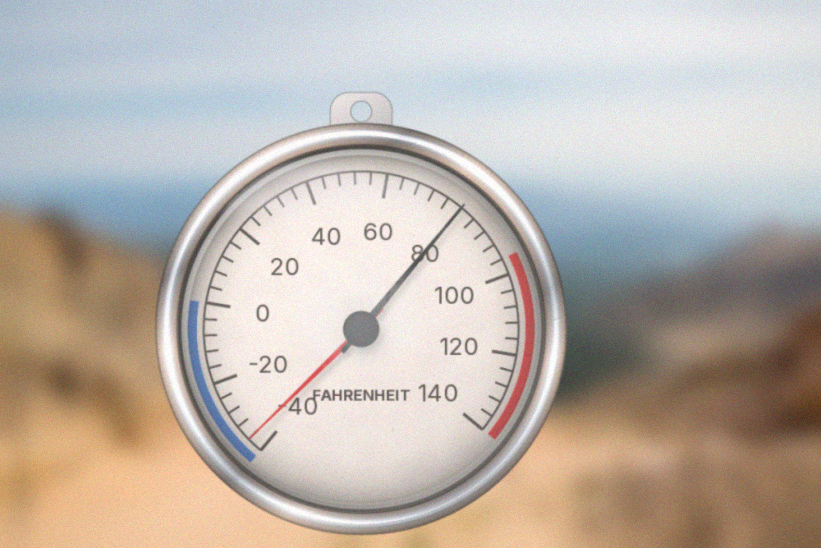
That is 80 °F
